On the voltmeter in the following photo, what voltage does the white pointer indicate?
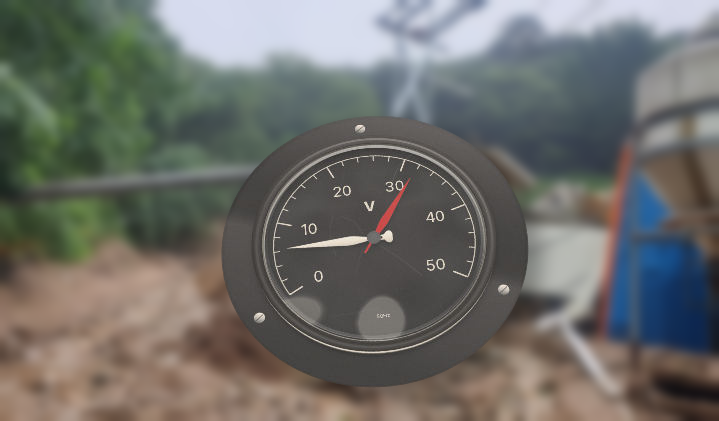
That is 6 V
